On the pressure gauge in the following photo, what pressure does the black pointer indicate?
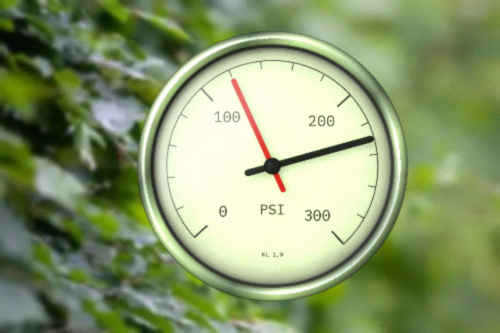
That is 230 psi
